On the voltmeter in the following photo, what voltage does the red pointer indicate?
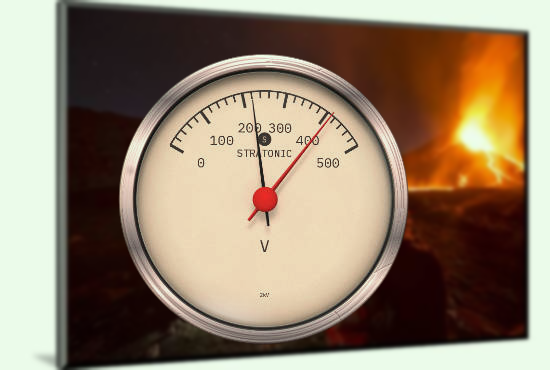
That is 410 V
